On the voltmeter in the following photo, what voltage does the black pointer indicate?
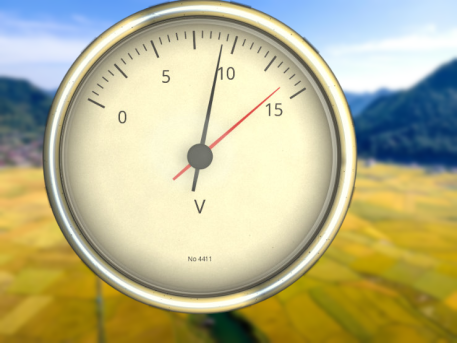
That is 9.25 V
